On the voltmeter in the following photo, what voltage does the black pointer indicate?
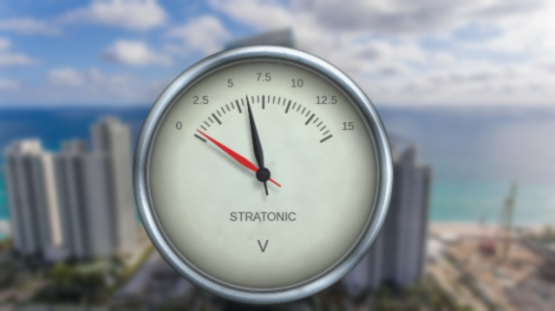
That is 6 V
